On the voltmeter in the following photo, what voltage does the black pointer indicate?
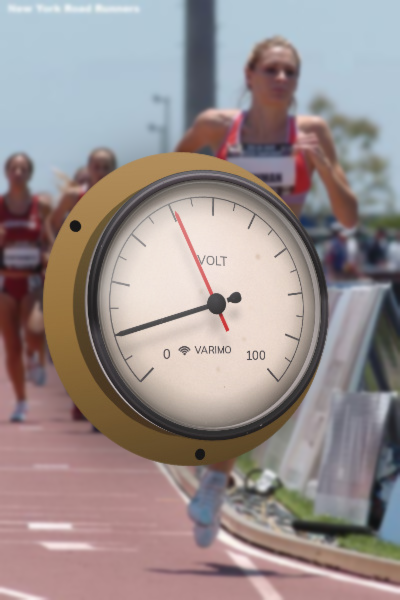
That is 10 V
